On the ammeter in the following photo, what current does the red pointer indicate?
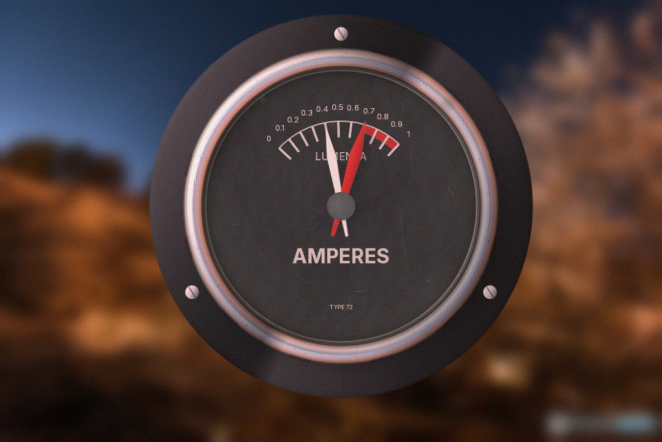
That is 0.7 A
